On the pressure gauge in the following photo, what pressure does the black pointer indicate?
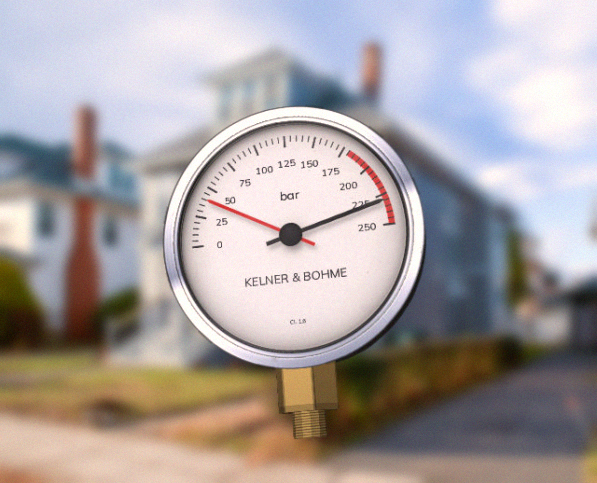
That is 230 bar
